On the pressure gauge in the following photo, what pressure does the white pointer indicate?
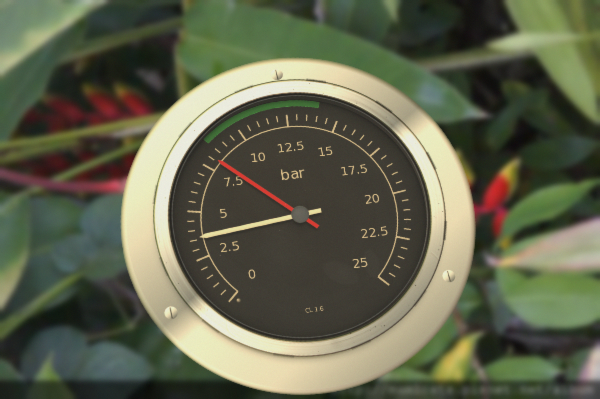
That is 3.5 bar
